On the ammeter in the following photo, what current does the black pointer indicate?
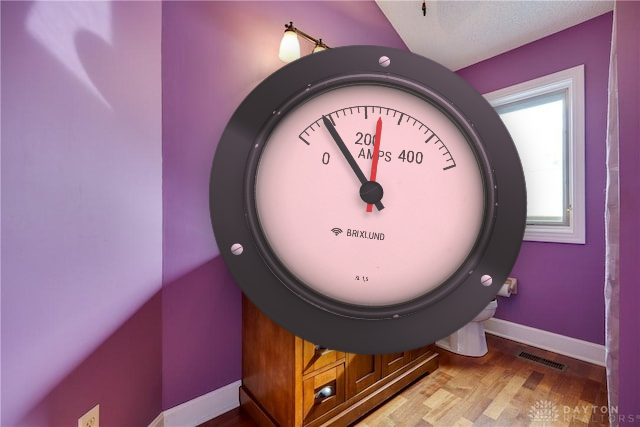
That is 80 A
